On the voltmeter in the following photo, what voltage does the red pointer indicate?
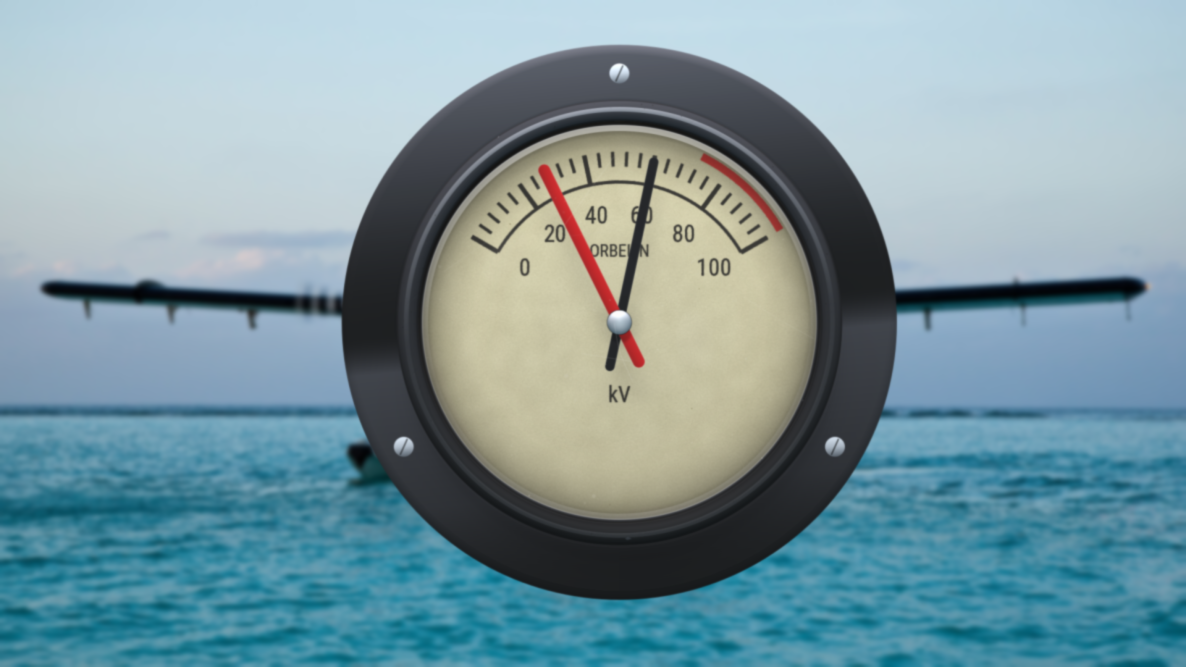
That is 28 kV
